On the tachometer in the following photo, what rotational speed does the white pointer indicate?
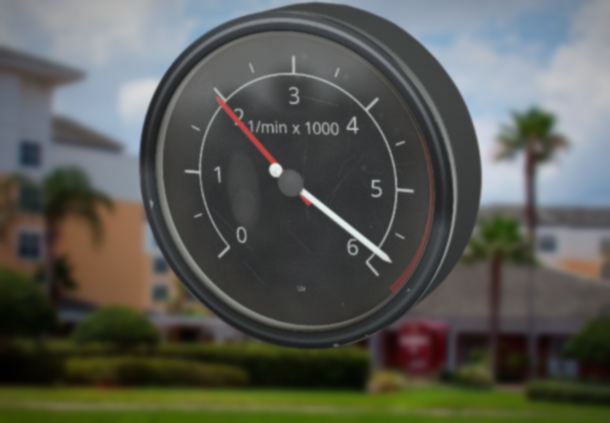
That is 5750 rpm
